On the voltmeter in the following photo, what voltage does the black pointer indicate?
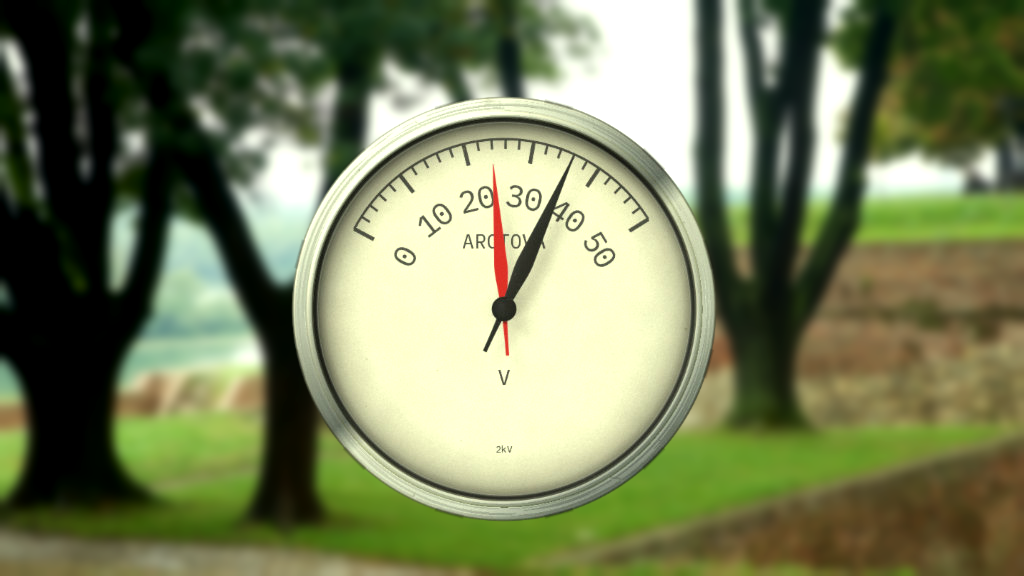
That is 36 V
